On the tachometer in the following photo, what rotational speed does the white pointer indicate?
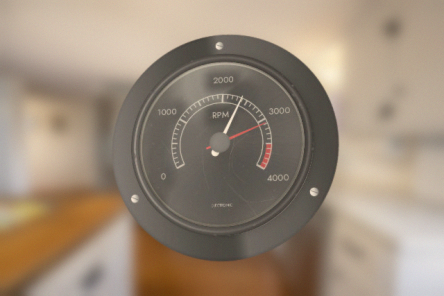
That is 2400 rpm
